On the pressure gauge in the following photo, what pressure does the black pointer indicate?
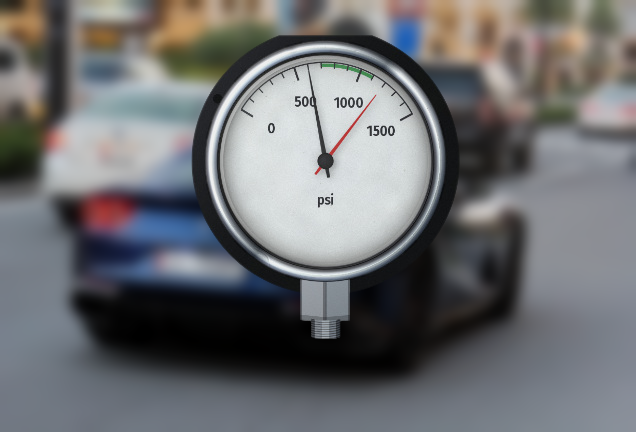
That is 600 psi
